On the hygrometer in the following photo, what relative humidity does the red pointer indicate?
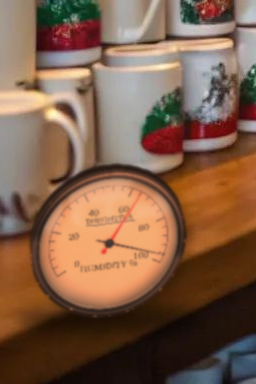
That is 64 %
